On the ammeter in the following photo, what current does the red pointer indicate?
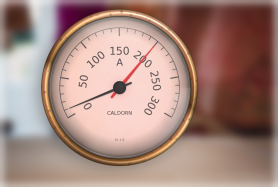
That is 200 A
